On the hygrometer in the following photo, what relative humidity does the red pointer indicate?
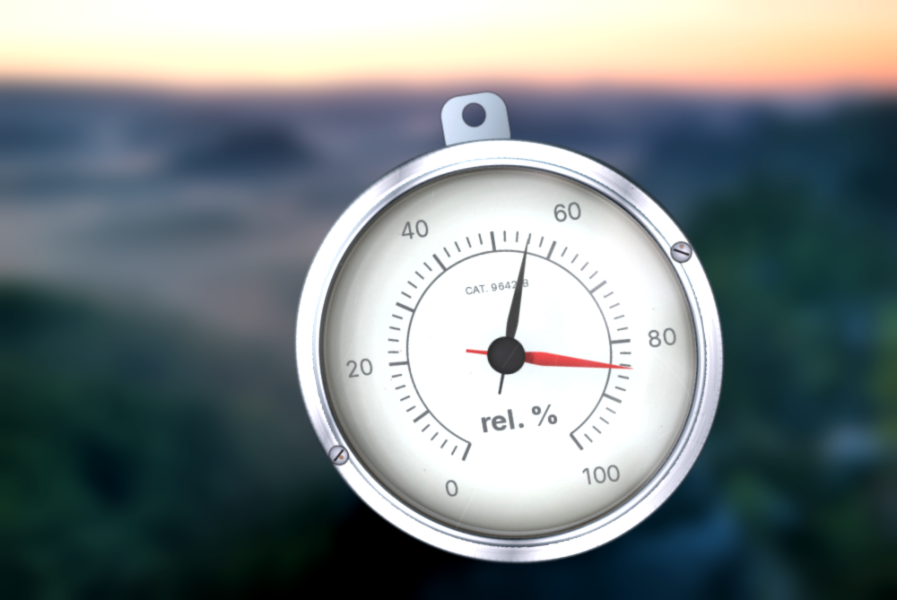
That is 84 %
